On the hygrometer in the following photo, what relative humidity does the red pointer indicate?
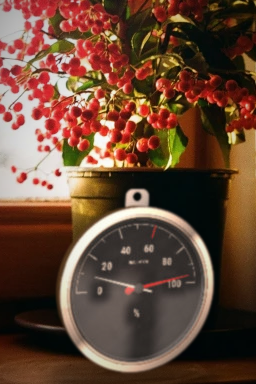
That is 95 %
